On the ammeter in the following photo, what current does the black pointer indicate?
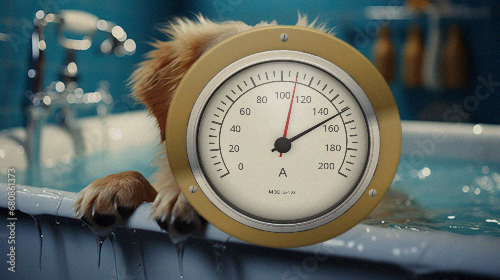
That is 150 A
